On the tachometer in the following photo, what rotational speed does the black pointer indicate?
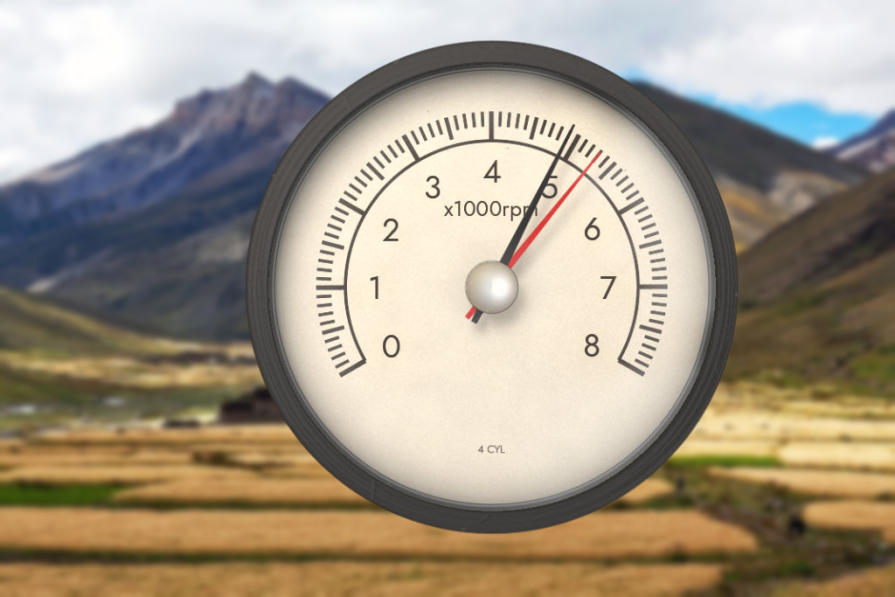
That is 4900 rpm
